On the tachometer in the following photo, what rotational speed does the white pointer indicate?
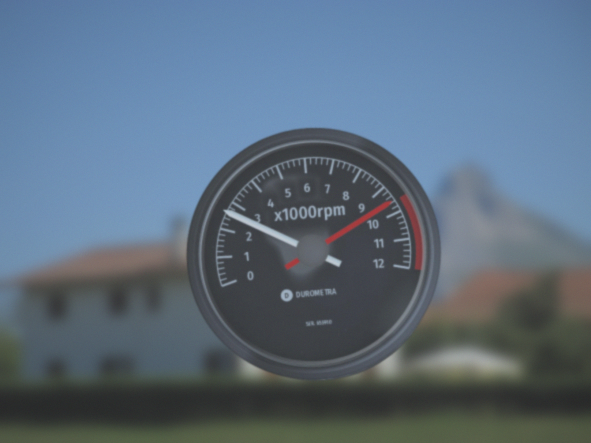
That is 2600 rpm
